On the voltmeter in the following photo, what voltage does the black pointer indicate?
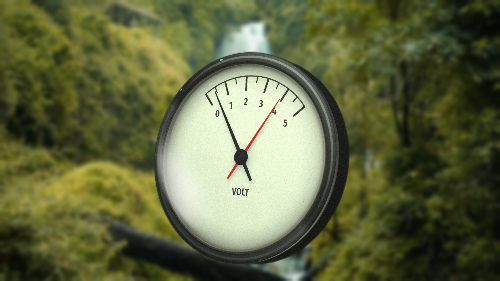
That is 0.5 V
